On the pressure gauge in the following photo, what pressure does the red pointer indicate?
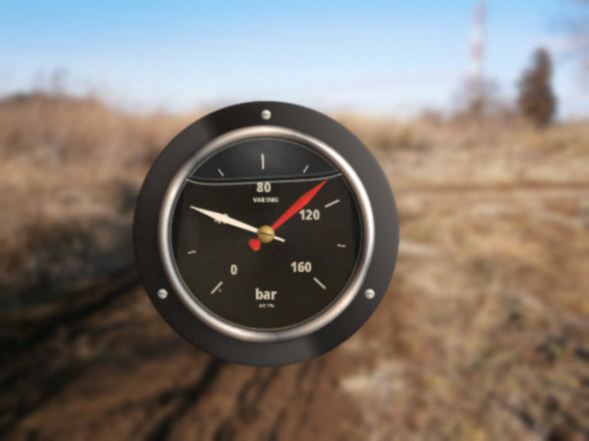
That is 110 bar
